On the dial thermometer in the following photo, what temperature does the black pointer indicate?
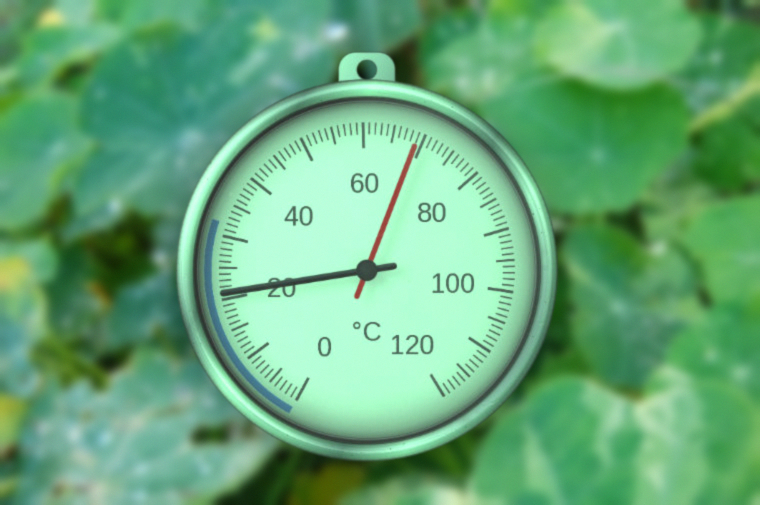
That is 21 °C
